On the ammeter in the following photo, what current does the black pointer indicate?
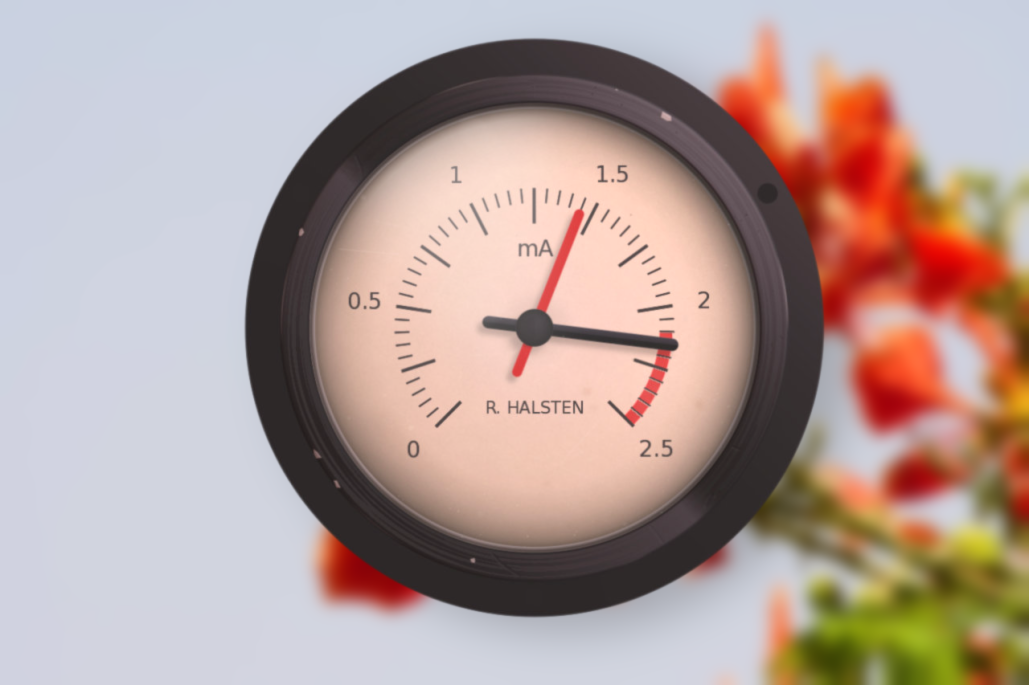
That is 2.15 mA
